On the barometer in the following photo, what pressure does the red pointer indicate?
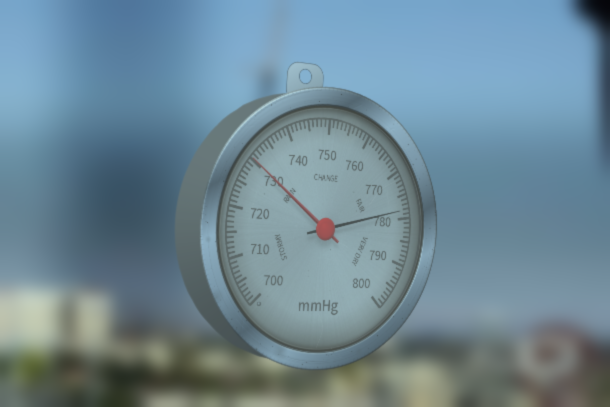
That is 730 mmHg
